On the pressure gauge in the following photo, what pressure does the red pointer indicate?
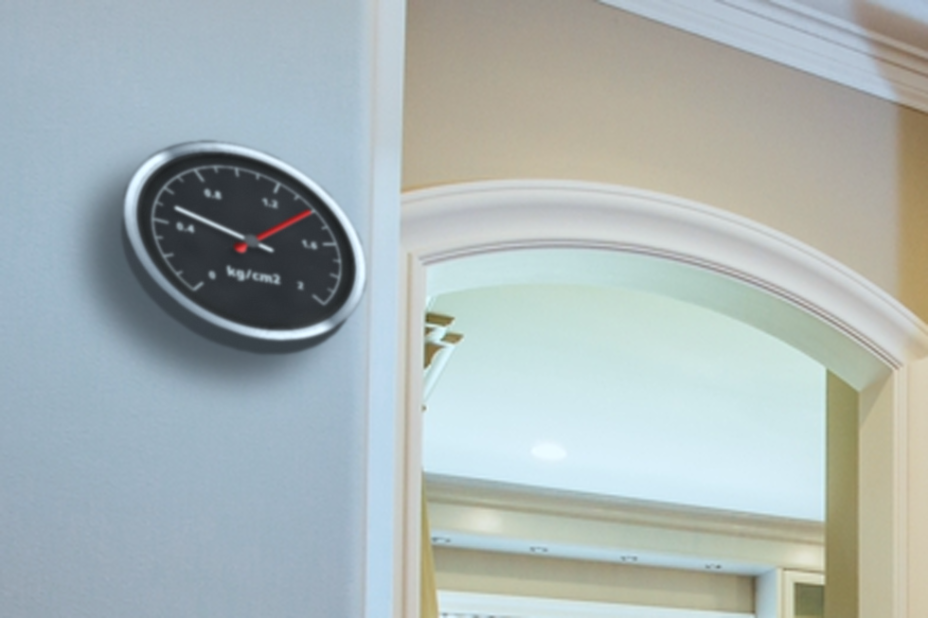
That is 1.4 kg/cm²
